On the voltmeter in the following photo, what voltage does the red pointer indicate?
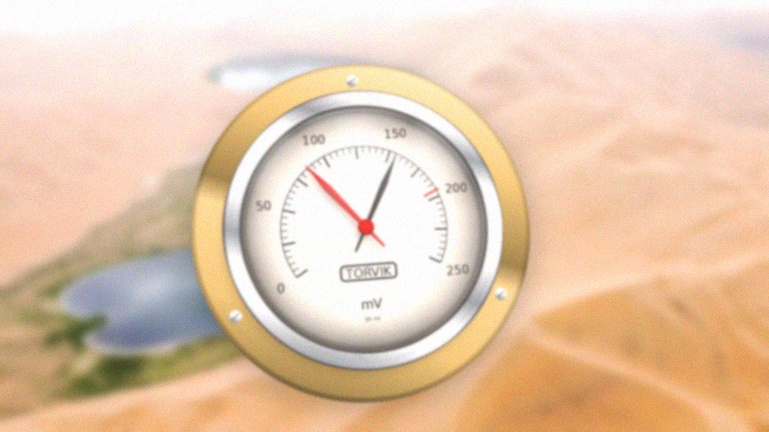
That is 85 mV
